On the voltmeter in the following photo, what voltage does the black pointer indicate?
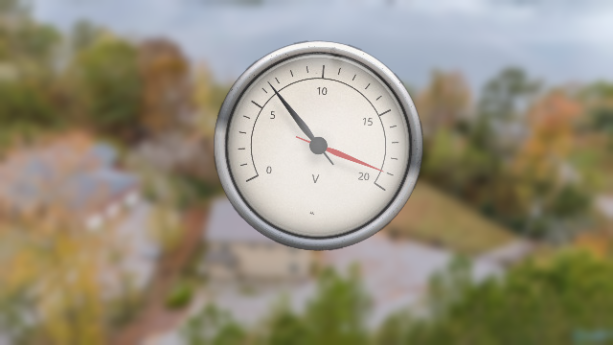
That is 6.5 V
